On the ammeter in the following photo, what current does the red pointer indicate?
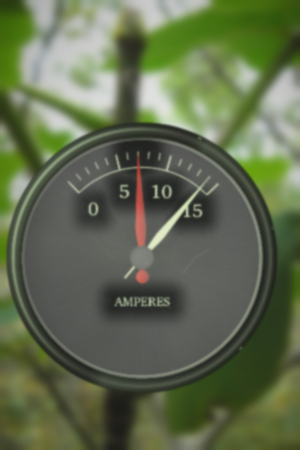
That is 7 A
